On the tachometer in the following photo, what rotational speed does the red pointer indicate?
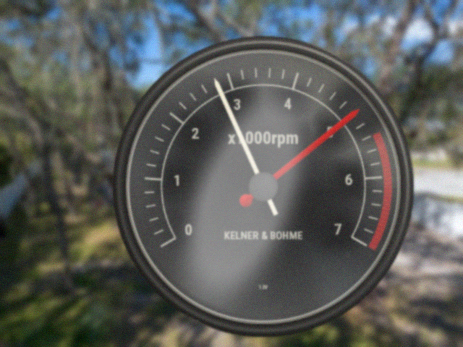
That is 5000 rpm
